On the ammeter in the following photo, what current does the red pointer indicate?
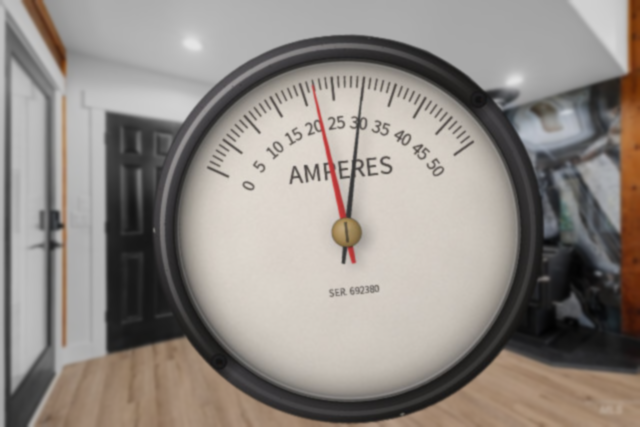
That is 22 A
